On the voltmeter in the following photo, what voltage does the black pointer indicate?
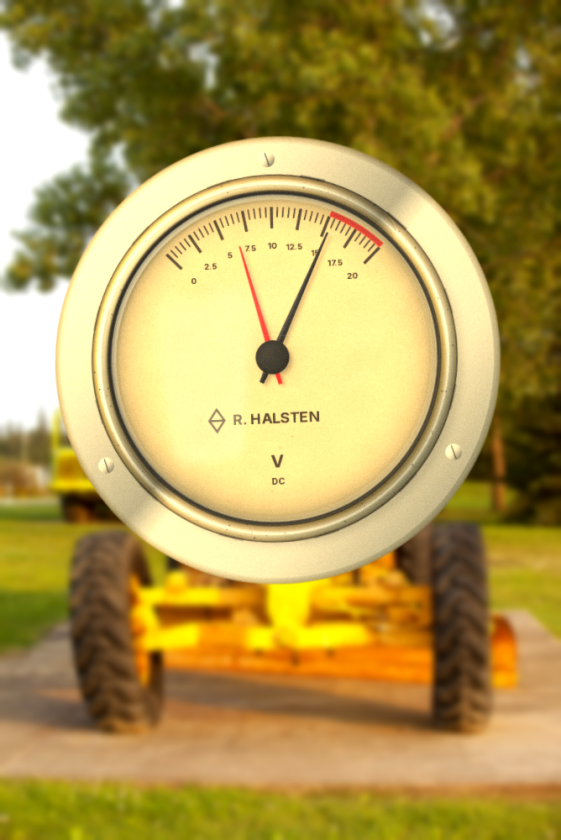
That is 15.5 V
